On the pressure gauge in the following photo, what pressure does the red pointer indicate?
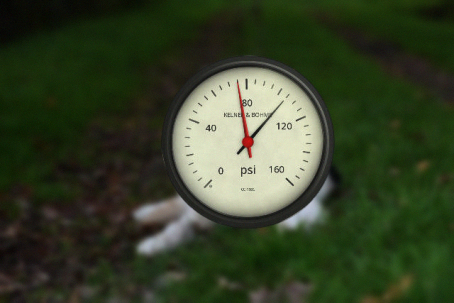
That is 75 psi
